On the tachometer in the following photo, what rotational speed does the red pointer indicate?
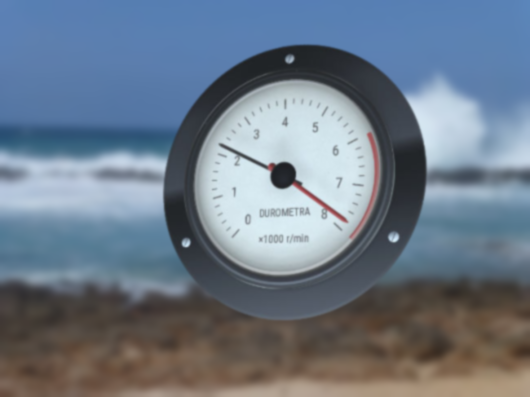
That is 7800 rpm
